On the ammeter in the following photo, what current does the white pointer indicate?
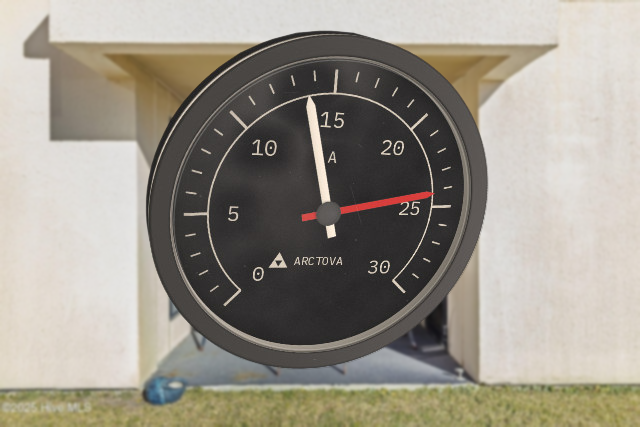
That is 13.5 A
